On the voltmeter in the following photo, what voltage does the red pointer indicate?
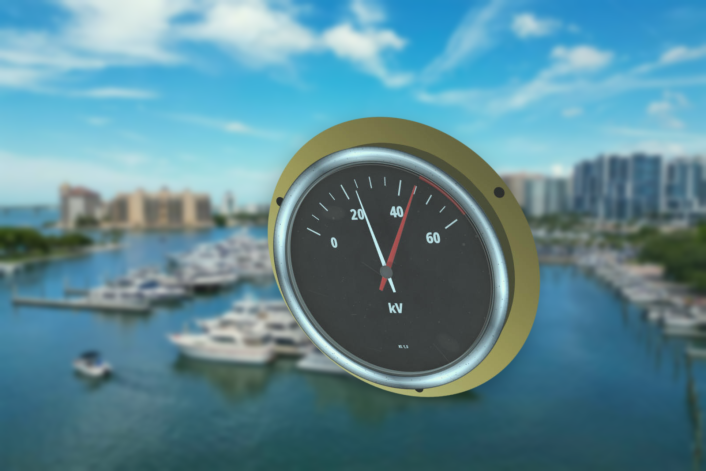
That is 45 kV
